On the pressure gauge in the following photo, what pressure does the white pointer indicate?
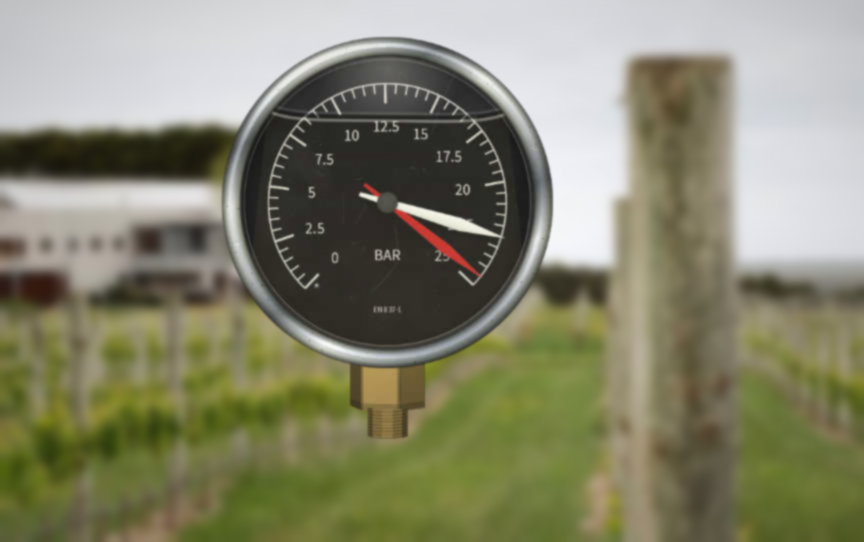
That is 22.5 bar
